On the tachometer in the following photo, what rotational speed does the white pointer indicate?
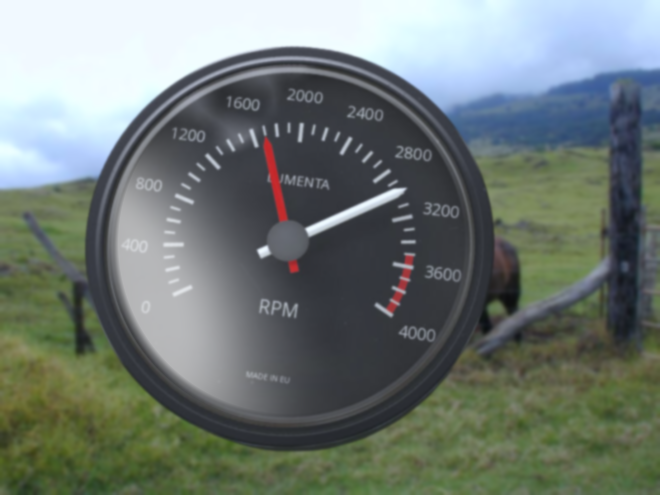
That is 3000 rpm
